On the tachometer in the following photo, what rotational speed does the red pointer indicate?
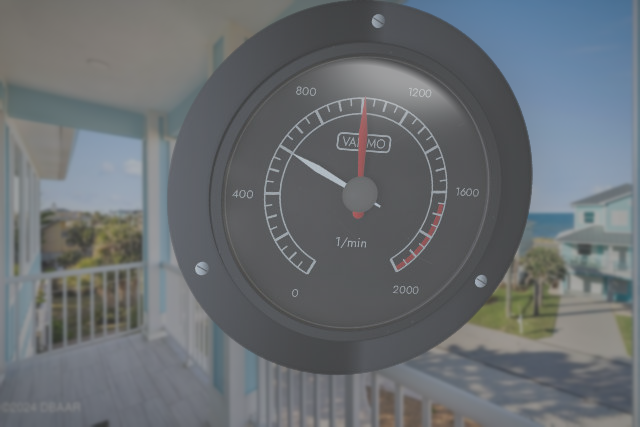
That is 1000 rpm
